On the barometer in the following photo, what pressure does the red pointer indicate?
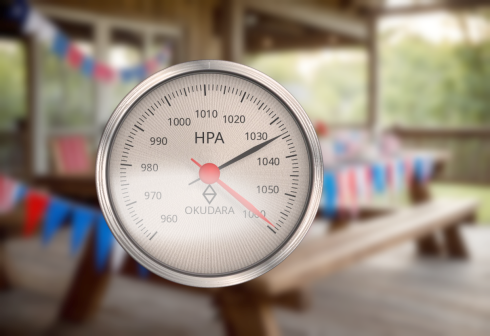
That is 1059 hPa
